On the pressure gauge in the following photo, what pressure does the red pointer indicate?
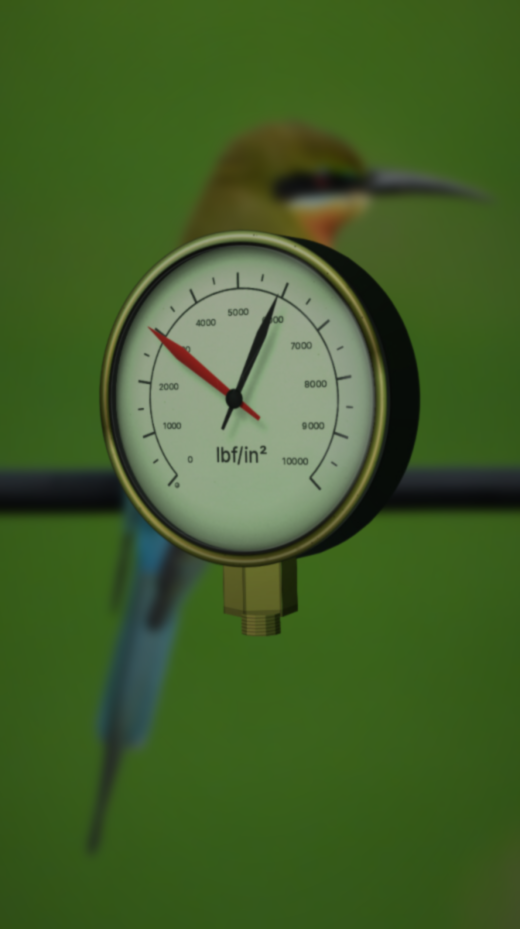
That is 3000 psi
